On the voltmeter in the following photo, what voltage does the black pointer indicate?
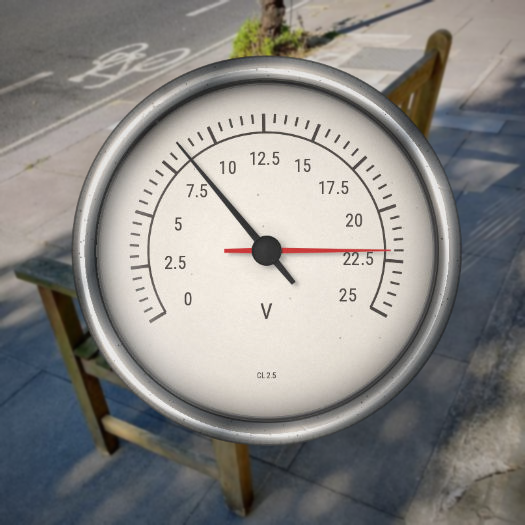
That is 8.5 V
